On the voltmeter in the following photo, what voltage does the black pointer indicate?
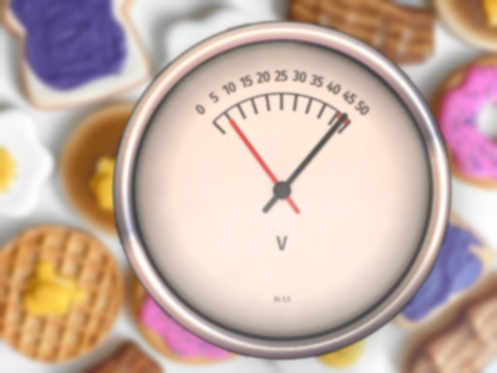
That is 47.5 V
